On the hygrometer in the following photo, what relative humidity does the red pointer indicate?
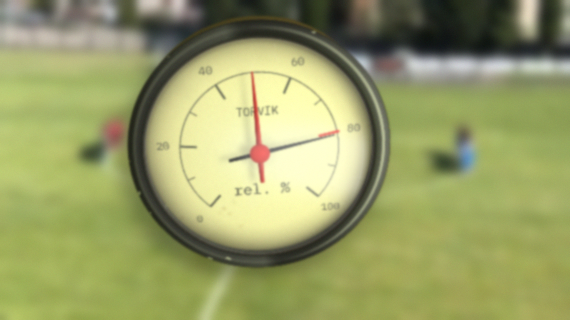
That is 50 %
